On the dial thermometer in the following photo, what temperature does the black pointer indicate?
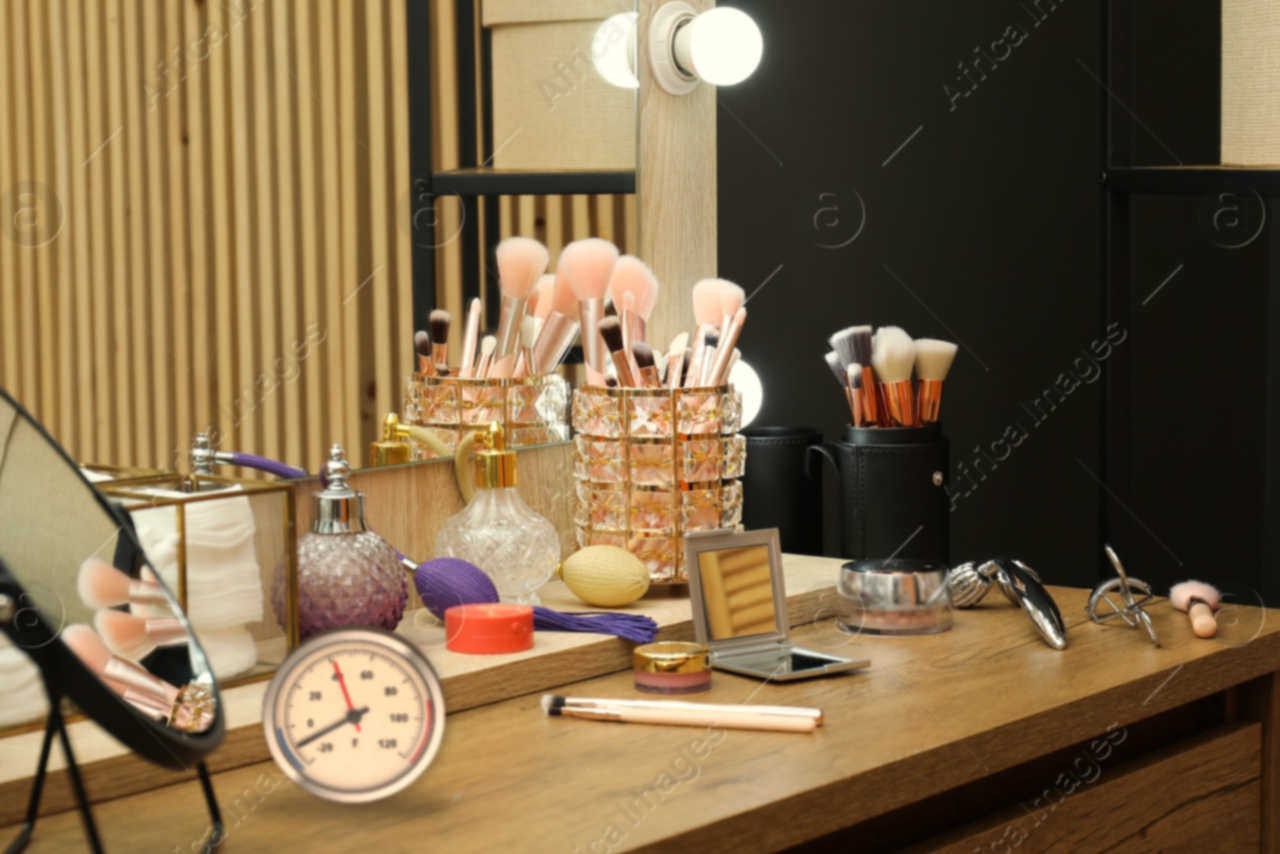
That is -10 °F
